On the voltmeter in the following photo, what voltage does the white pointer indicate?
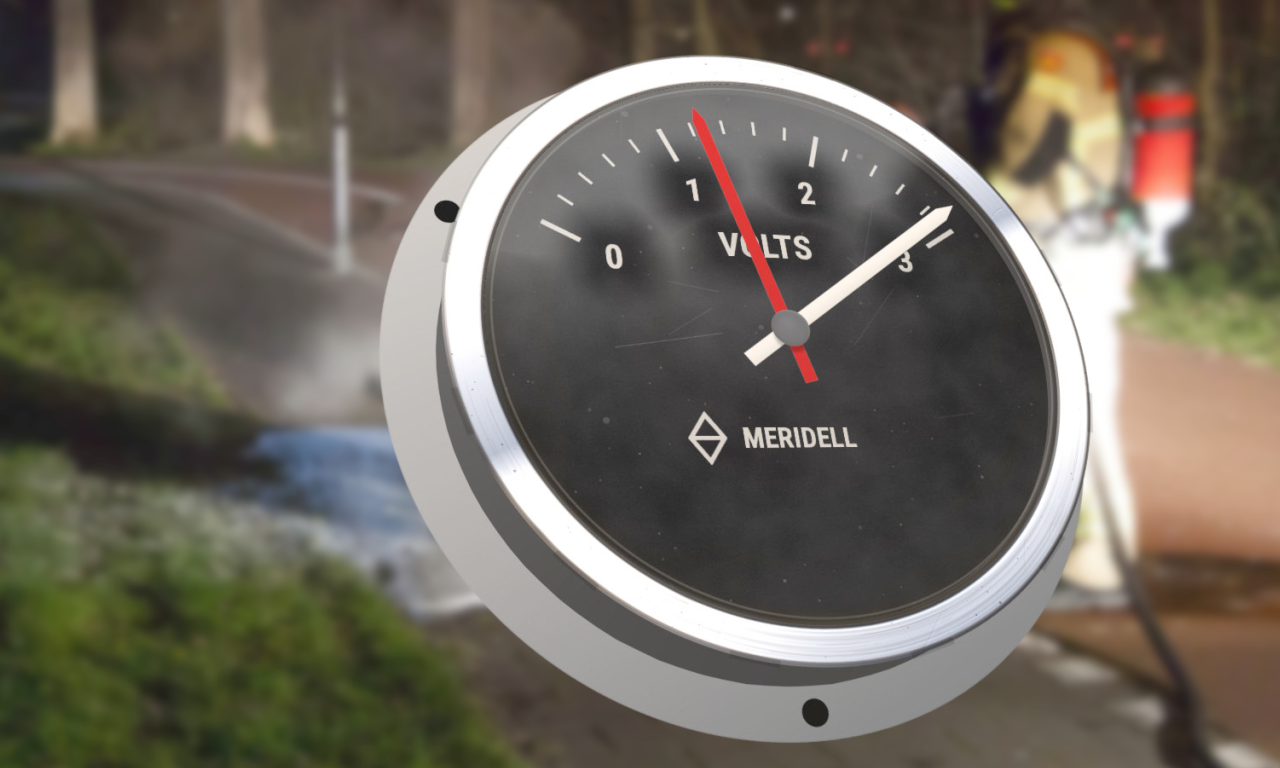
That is 2.9 V
